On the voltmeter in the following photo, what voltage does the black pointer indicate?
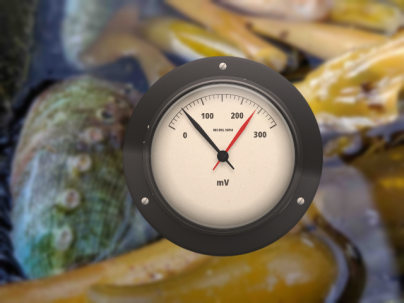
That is 50 mV
